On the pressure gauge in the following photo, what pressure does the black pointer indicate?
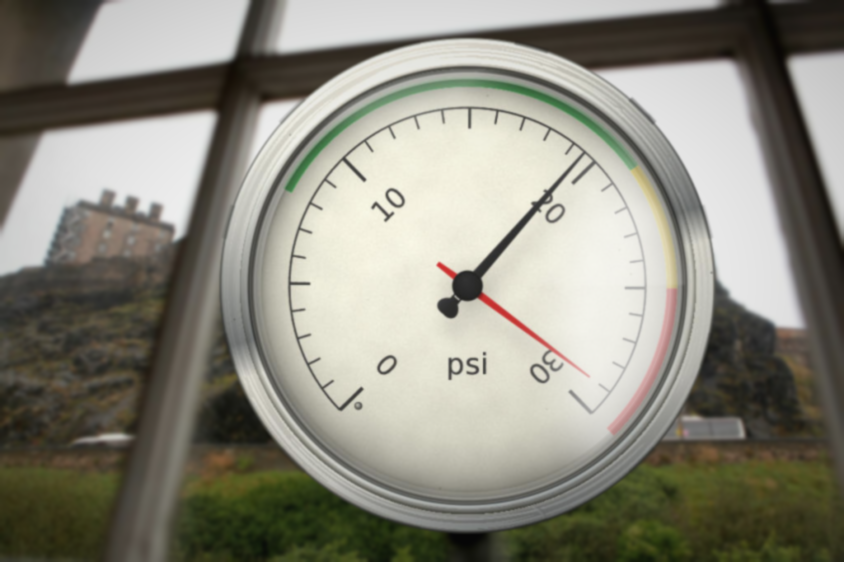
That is 19.5 psi
